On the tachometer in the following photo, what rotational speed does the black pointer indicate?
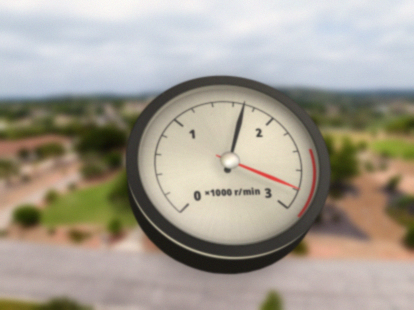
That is 1700 rpm
